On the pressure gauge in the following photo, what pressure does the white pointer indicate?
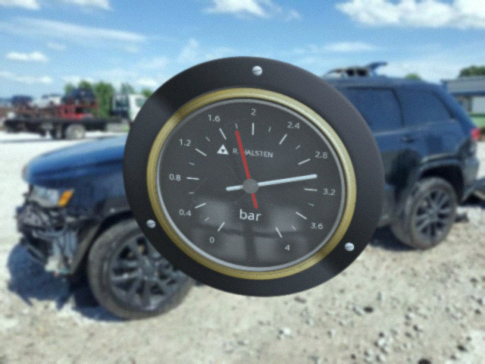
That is 3 bar
